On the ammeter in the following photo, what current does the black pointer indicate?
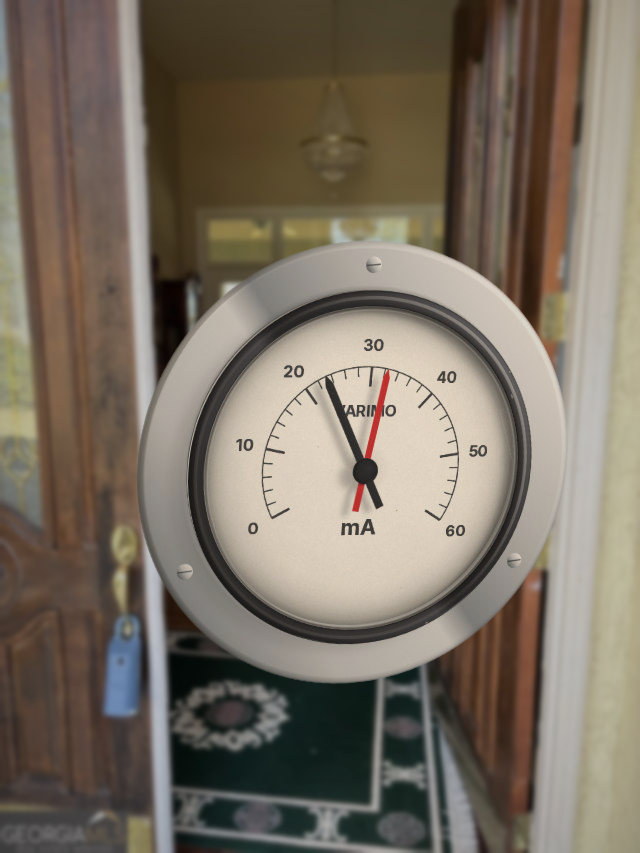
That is 23 mA
